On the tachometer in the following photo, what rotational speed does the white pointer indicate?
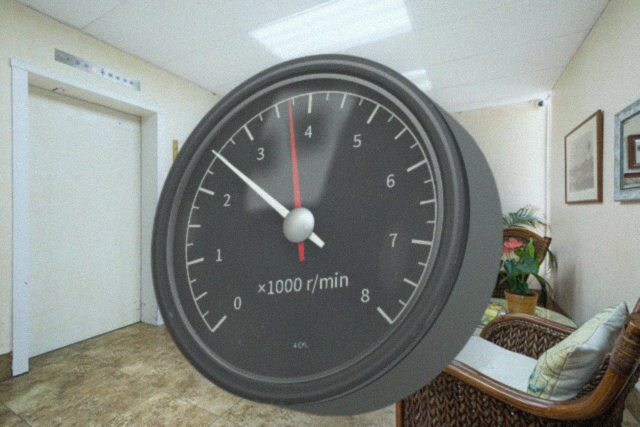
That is 2500 rpm
